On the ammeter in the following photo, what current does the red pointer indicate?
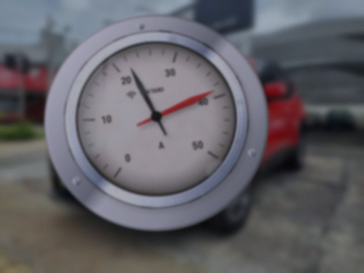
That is 39 A
